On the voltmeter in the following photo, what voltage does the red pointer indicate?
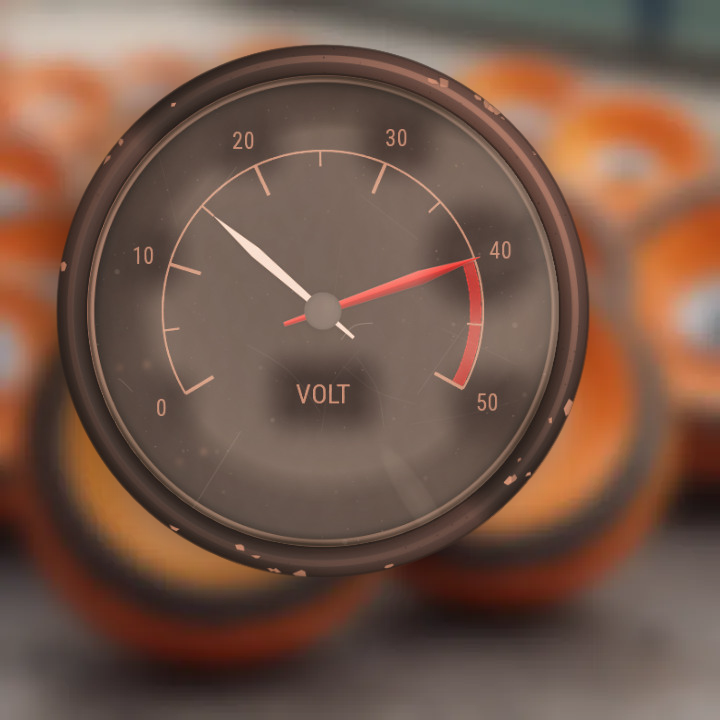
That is 40 V
